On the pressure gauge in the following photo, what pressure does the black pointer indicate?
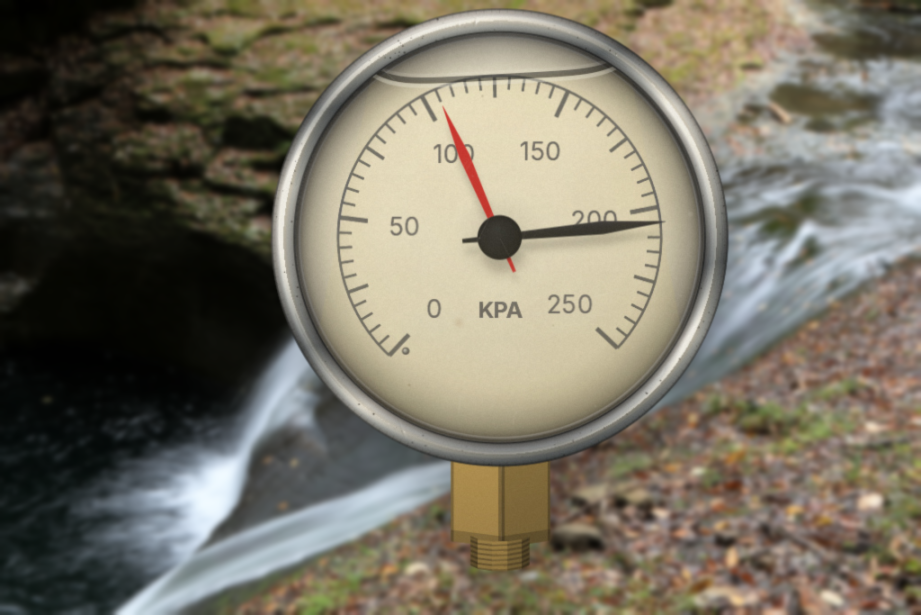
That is 205 kPa
